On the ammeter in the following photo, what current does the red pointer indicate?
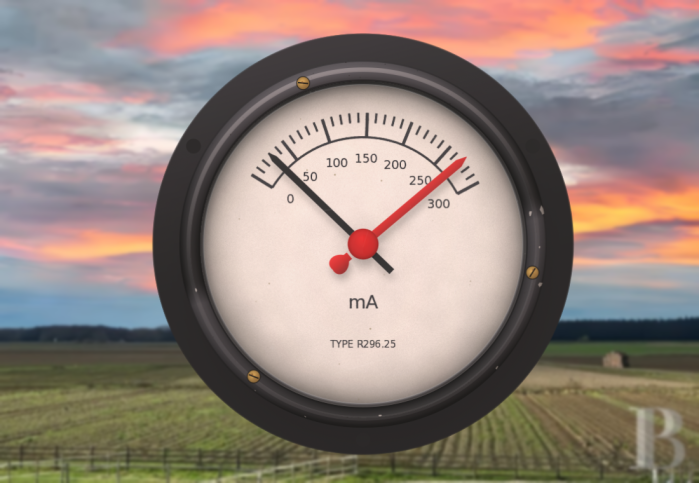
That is 270 mA
